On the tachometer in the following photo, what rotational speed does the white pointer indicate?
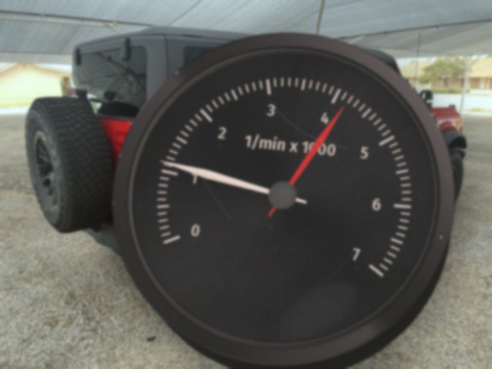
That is 1100 rpm
